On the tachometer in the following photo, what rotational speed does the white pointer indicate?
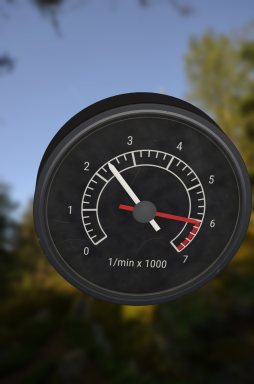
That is 2400 rpm
